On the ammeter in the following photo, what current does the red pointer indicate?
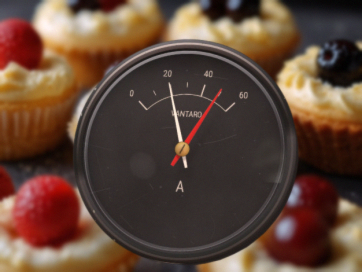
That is 50 A
